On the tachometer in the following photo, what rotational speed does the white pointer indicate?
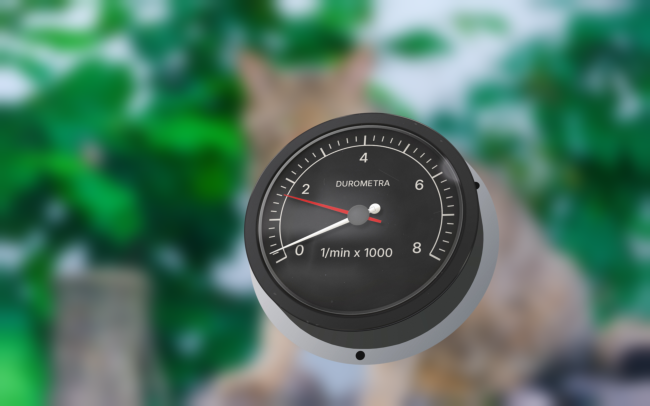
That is 200 rpm
